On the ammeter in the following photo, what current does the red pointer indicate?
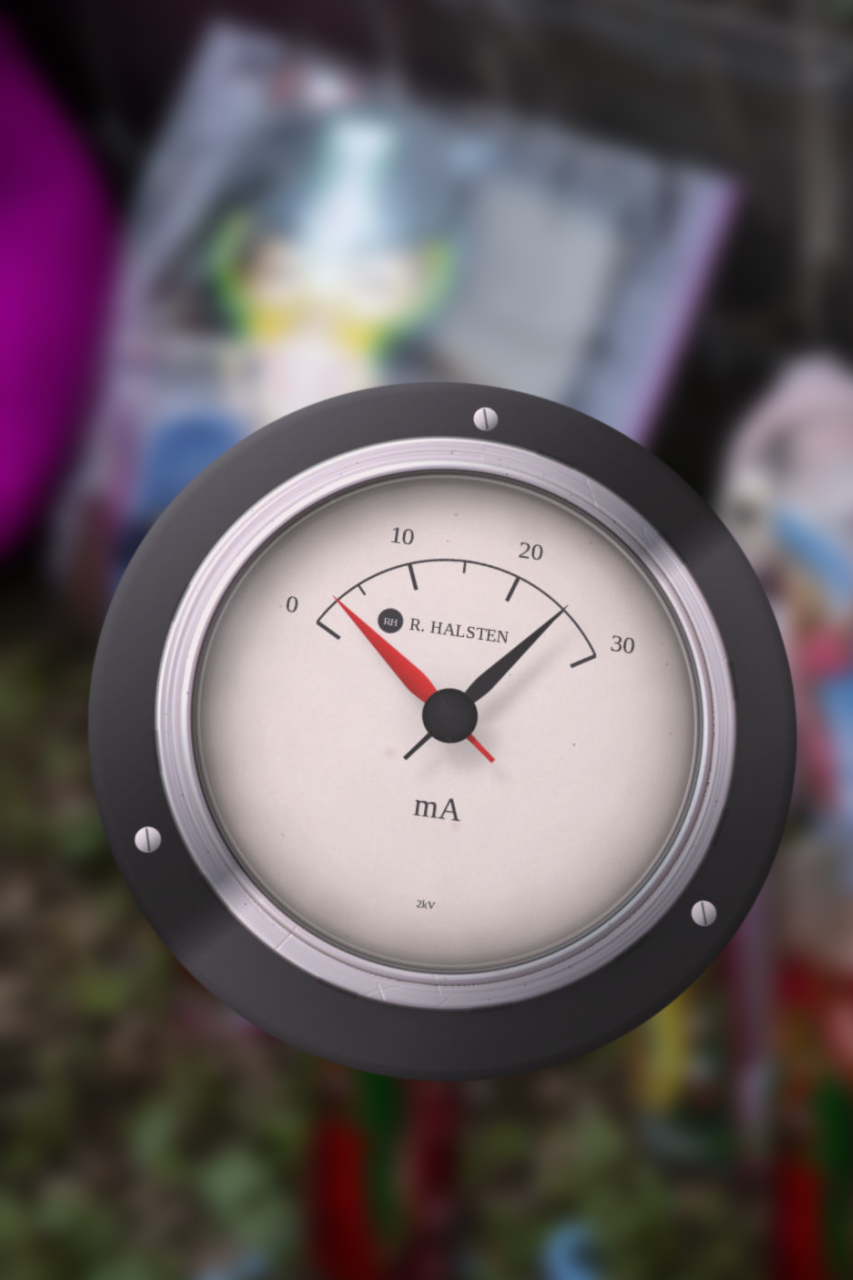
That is 2.5 mA
